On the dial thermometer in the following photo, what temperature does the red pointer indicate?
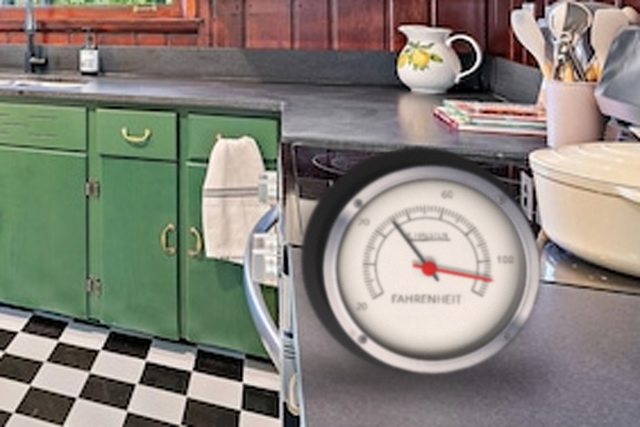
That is 110 °F
